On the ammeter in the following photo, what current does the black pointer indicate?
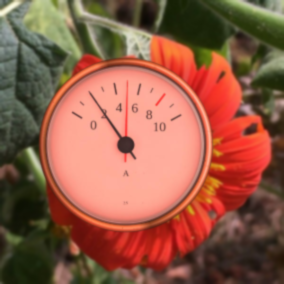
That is 2 A
